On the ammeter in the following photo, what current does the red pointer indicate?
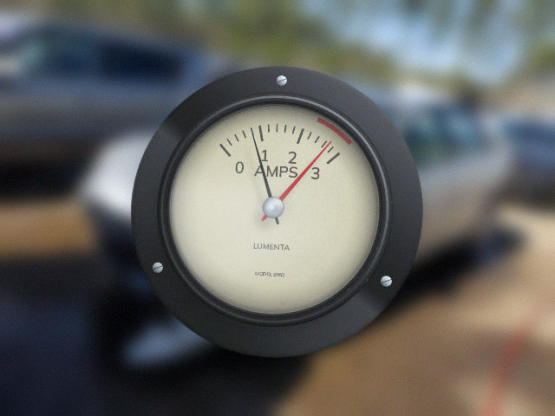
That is 2.7 A
